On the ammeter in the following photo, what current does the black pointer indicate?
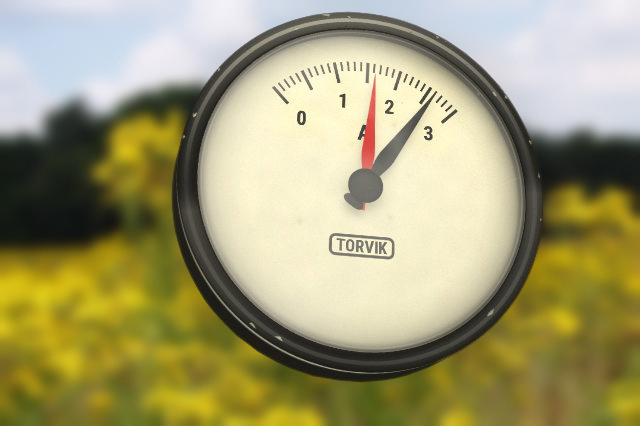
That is 2.6 A
